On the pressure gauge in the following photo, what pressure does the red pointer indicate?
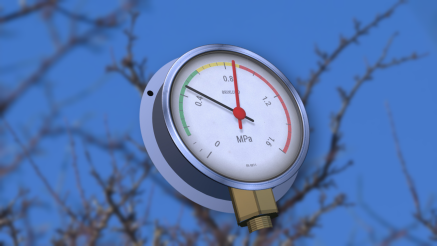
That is 0.85 MPa
